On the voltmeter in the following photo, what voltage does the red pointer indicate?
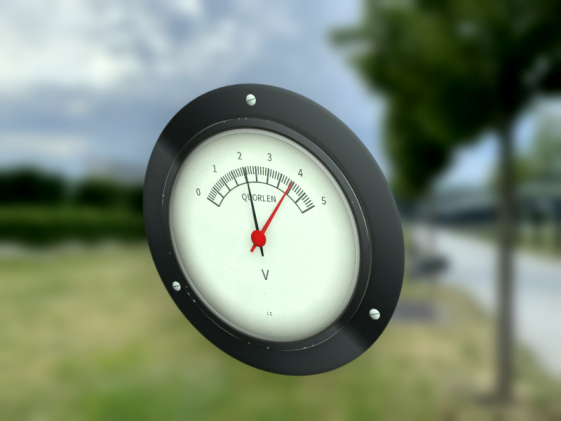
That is 4 V
